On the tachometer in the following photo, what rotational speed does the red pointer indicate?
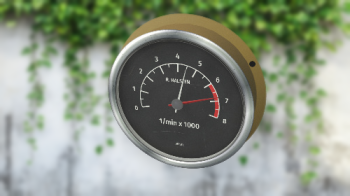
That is 6750 rpm
